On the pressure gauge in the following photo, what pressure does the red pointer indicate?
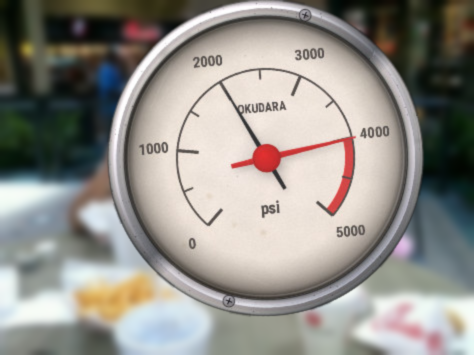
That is 4000 psi
